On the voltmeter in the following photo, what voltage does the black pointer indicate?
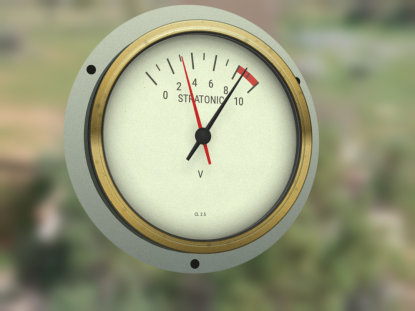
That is 8.5 V
